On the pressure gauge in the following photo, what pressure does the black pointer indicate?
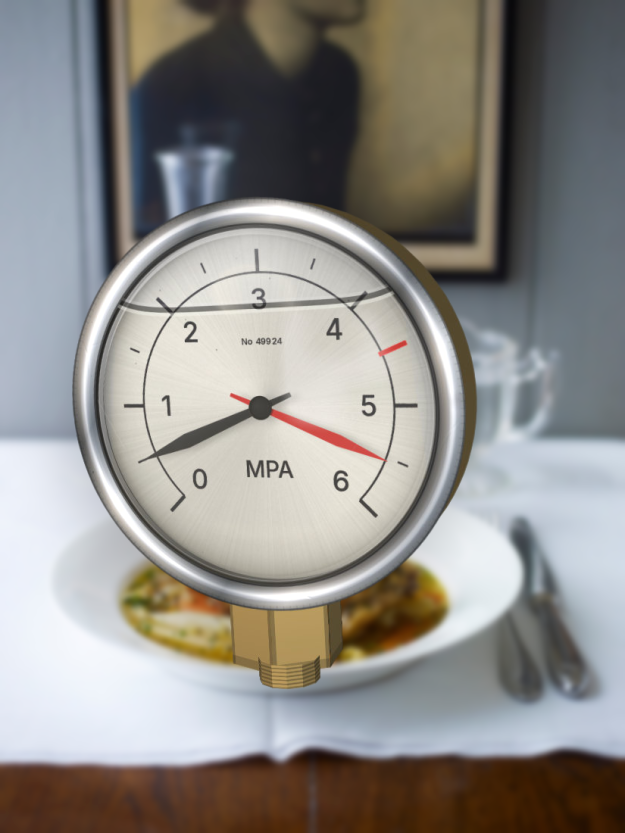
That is 0.5 MPa
